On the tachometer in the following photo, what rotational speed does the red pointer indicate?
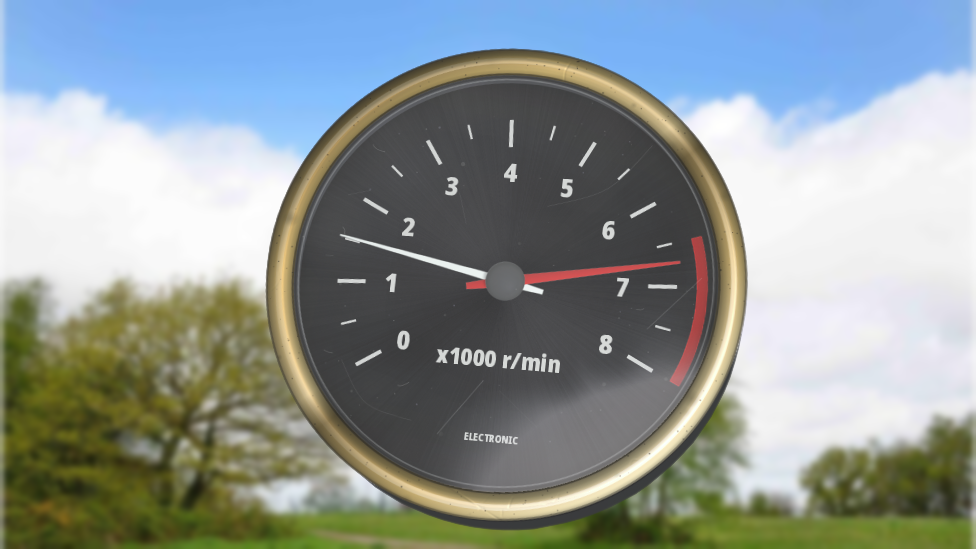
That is 6750 rpm
